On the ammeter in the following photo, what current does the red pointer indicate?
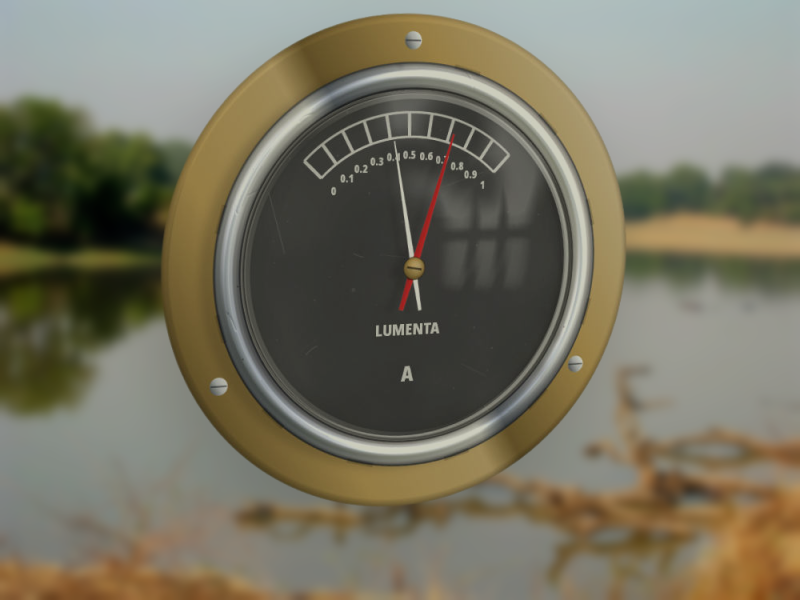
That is 0.7 A
